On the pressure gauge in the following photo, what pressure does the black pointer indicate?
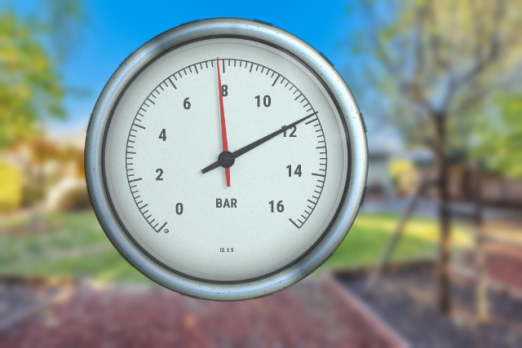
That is 11.8 bar
